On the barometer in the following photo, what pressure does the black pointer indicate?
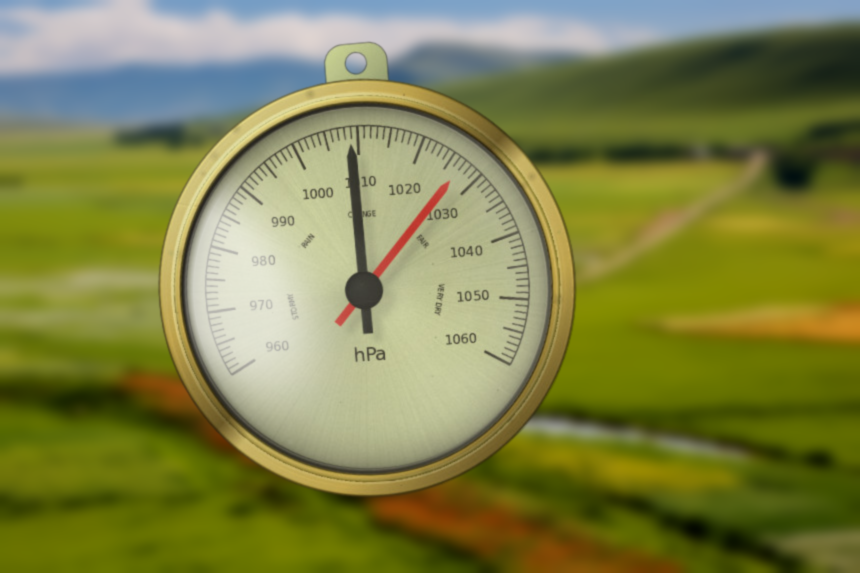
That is 1009 hPa
